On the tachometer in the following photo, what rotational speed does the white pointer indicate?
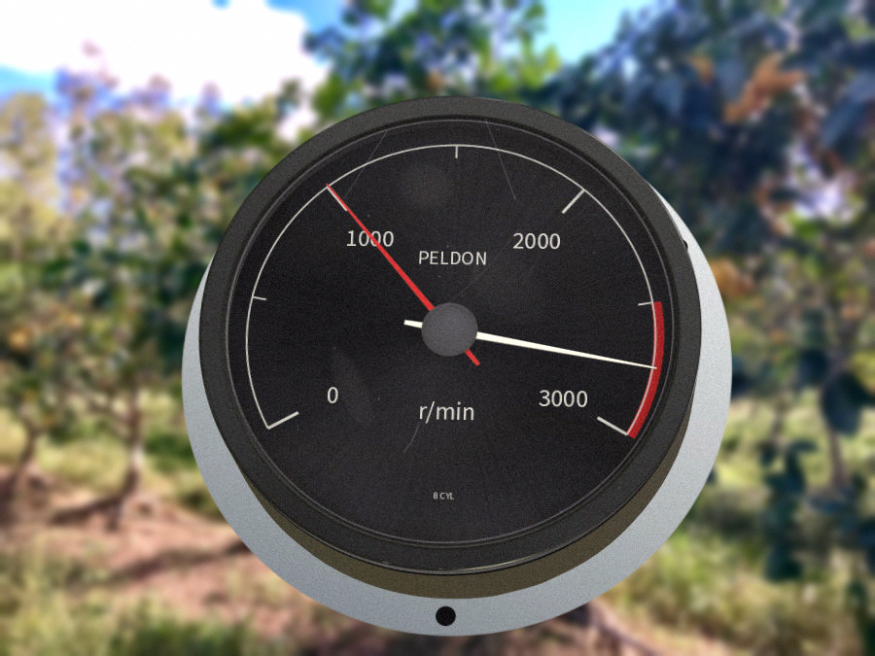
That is 2750 rpm
